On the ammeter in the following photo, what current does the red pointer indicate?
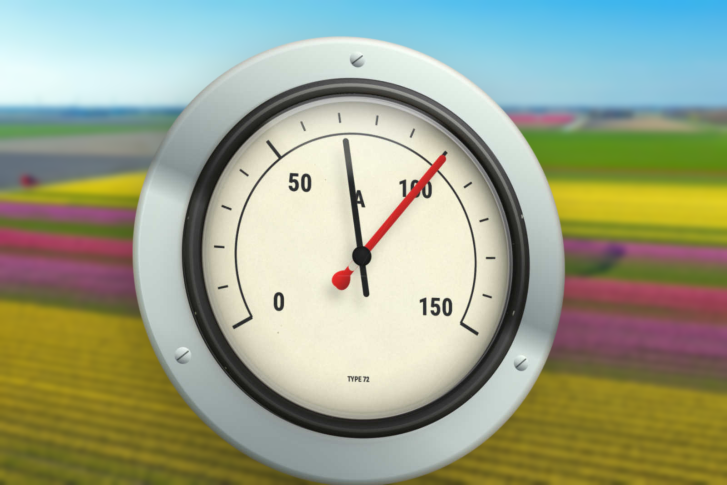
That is 100 A
